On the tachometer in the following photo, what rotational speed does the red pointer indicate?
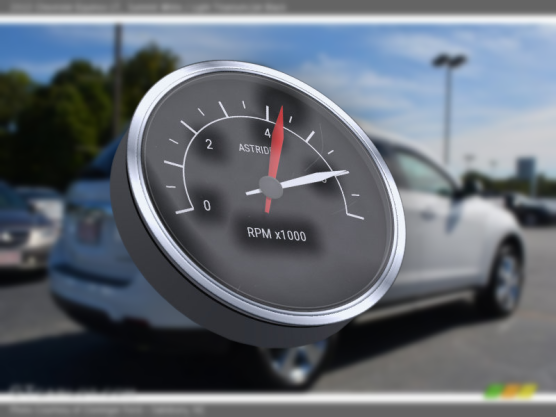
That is 4250 rpm
